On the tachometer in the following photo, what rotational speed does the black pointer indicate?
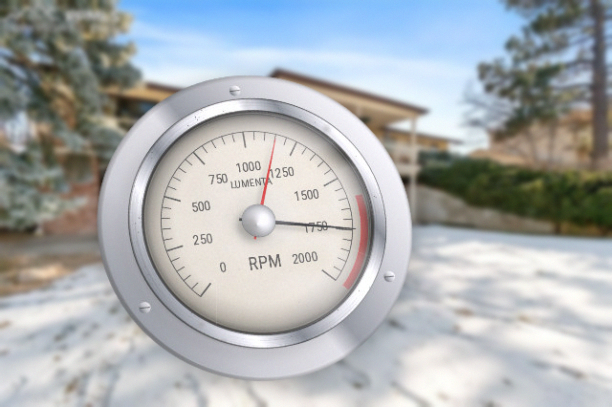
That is 1750 rpm
